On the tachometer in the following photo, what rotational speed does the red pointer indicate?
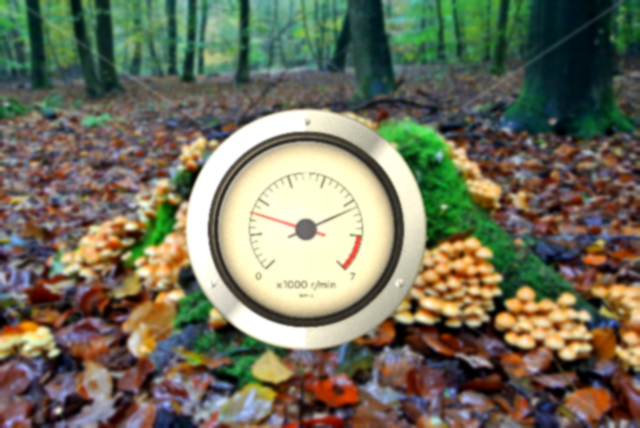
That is 1600 rpm
